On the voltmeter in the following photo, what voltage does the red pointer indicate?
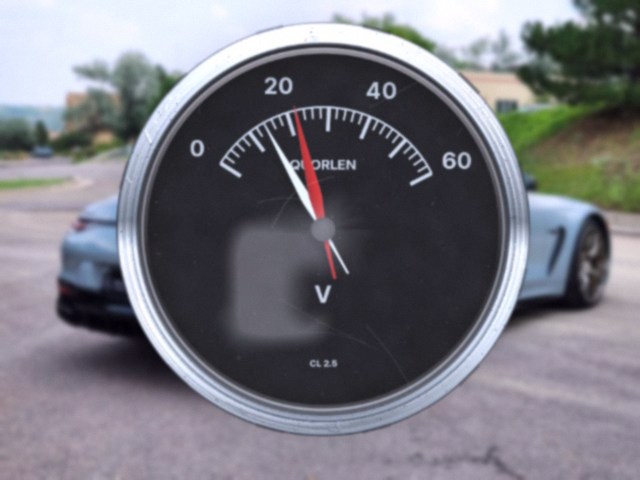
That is 22 V
